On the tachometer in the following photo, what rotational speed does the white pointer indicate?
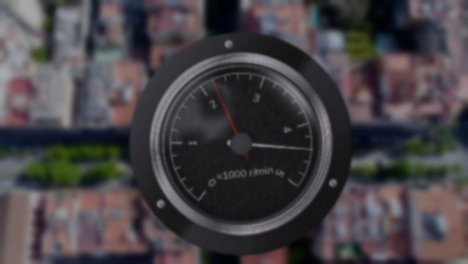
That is 4400 rpm
